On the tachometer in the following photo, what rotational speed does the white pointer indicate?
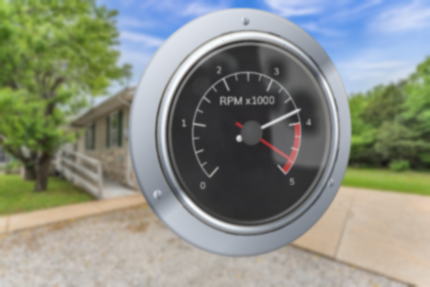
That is 3750 rpm
